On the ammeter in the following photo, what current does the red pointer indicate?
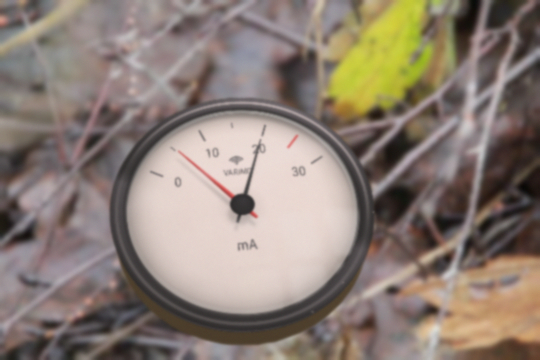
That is 5 mA
